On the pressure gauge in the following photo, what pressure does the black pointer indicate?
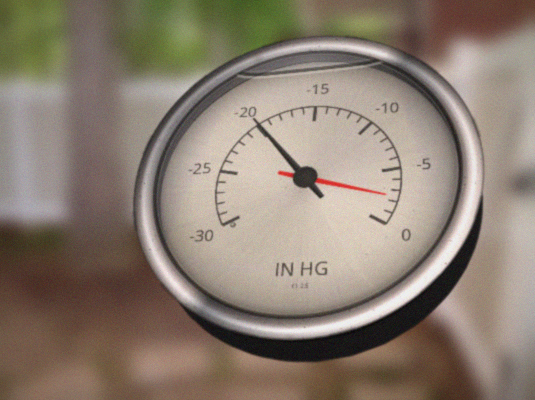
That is -20 inHg
